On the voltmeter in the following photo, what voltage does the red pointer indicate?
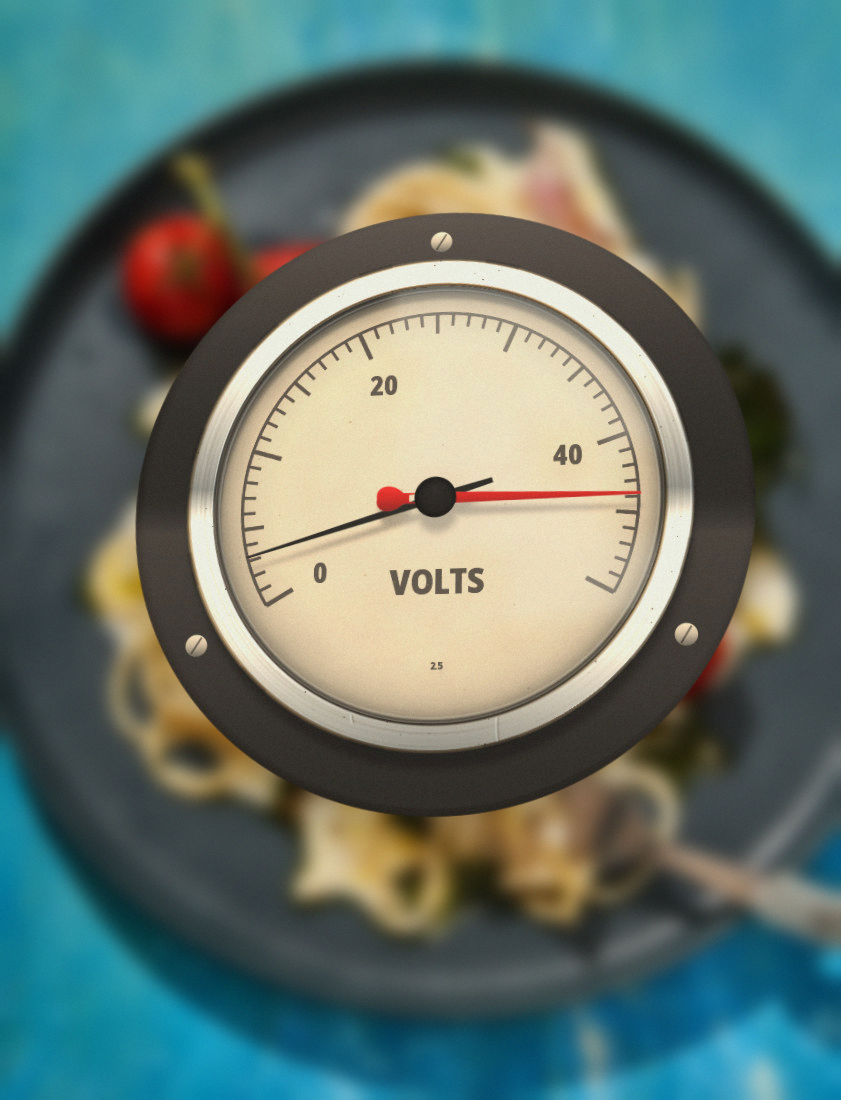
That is 44 V
